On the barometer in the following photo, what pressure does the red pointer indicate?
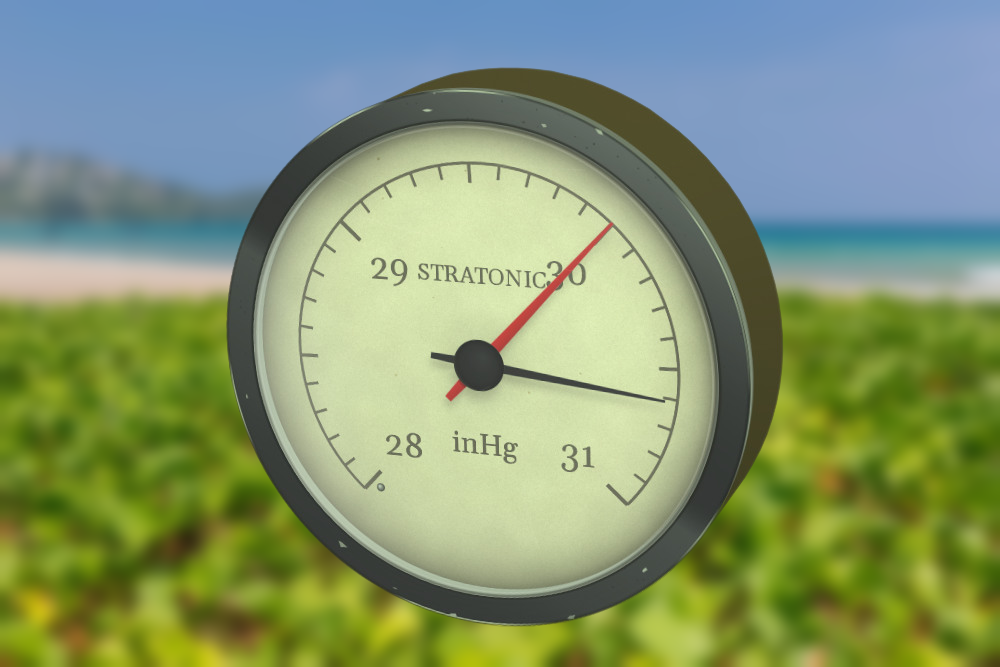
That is 30 inHg
